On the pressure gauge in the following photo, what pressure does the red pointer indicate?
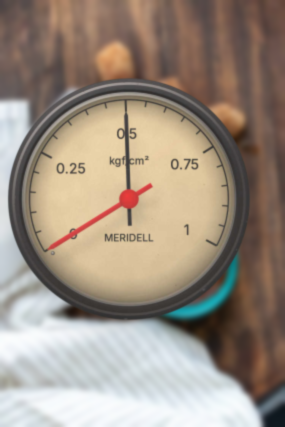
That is 0 kg/cm²
